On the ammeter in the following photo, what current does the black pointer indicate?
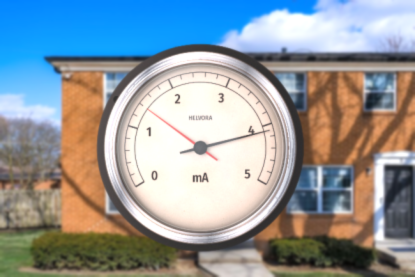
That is 4.1 mA
